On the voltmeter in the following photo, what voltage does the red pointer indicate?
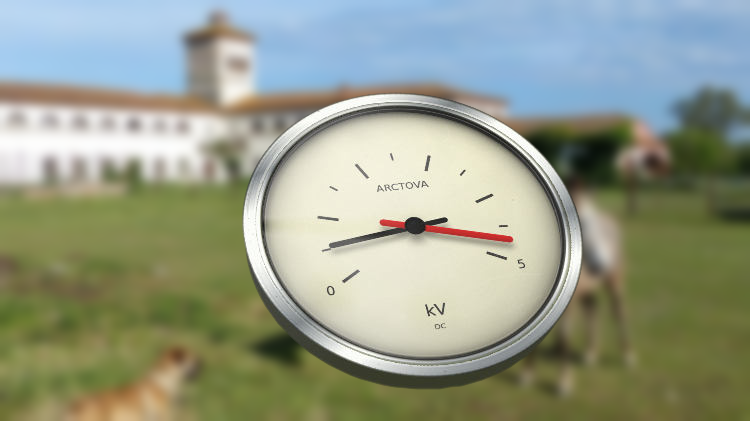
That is 4.75 kV
